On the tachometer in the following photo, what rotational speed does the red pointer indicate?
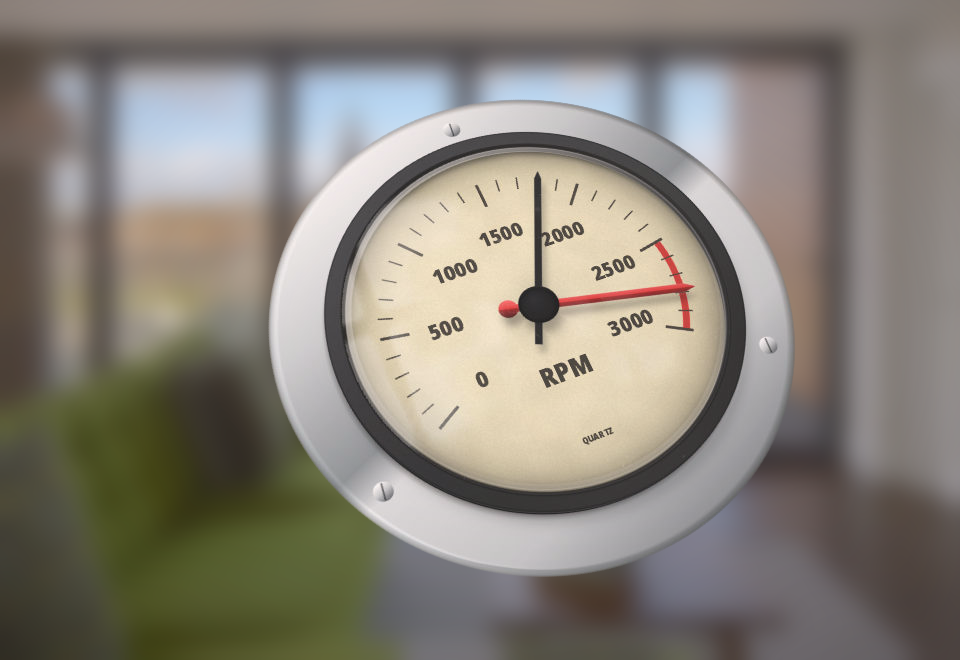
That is 2800 rpm
